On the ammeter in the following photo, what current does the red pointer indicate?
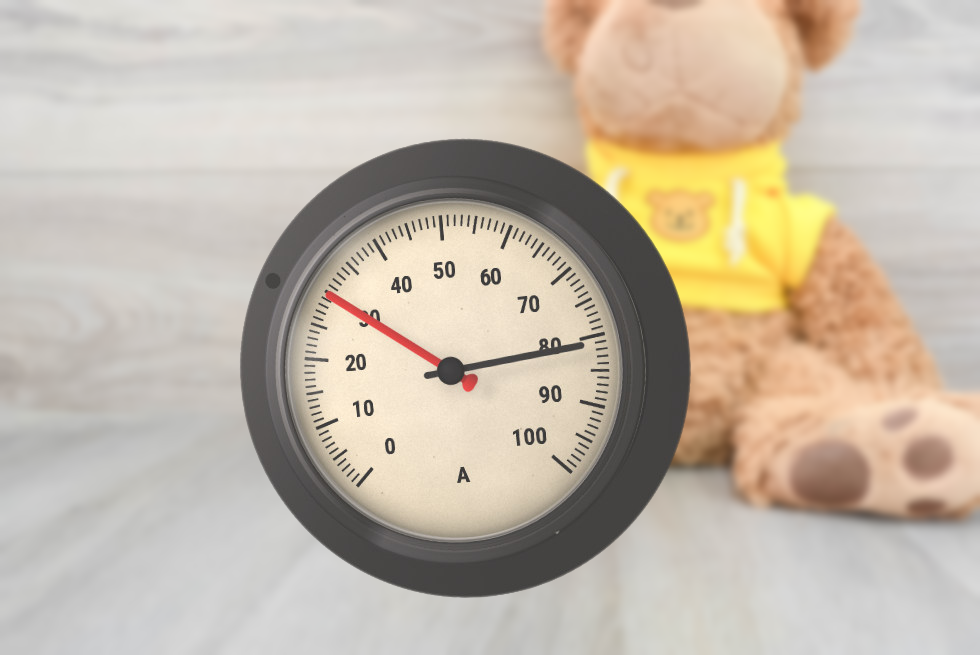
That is 30 A
